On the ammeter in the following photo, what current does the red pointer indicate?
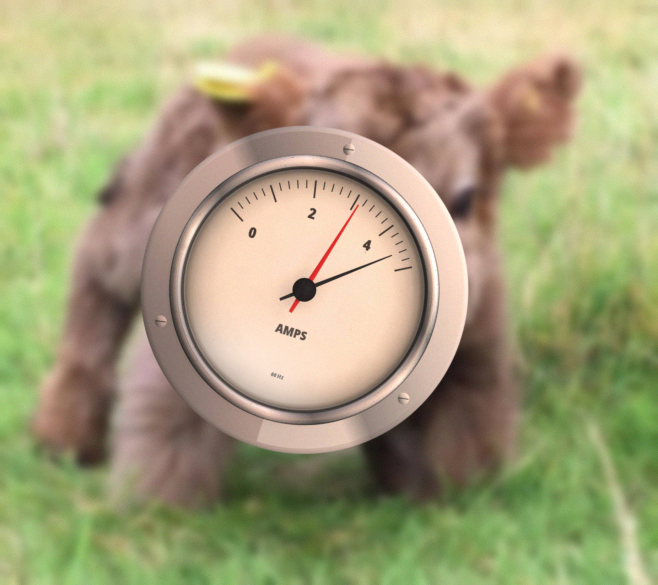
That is 3.1 A
